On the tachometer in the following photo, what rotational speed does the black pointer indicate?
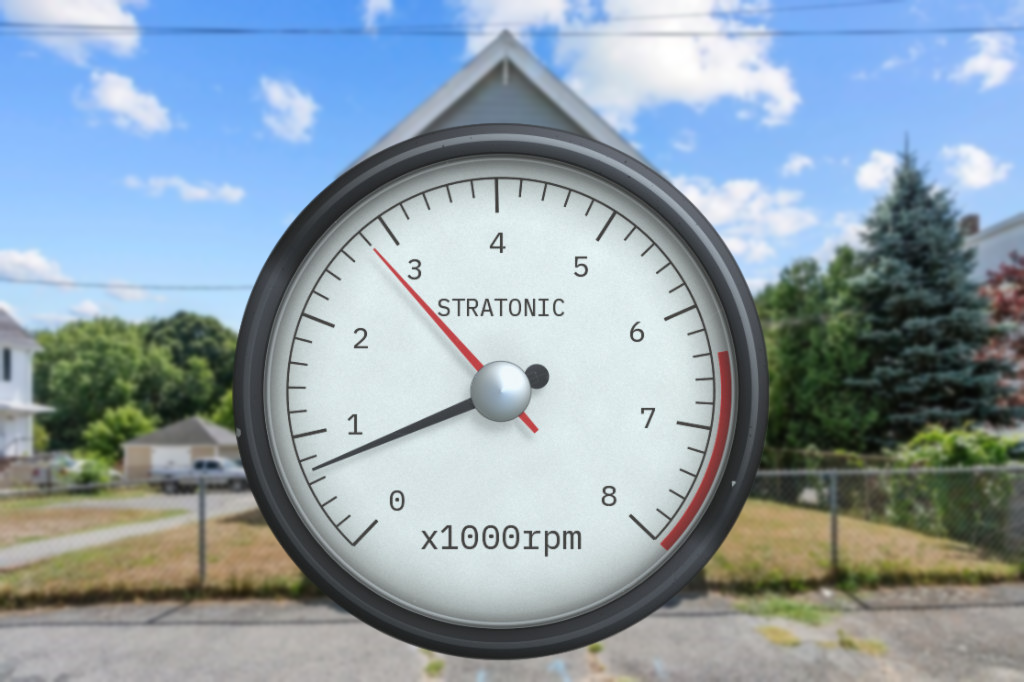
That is 700 rpm
